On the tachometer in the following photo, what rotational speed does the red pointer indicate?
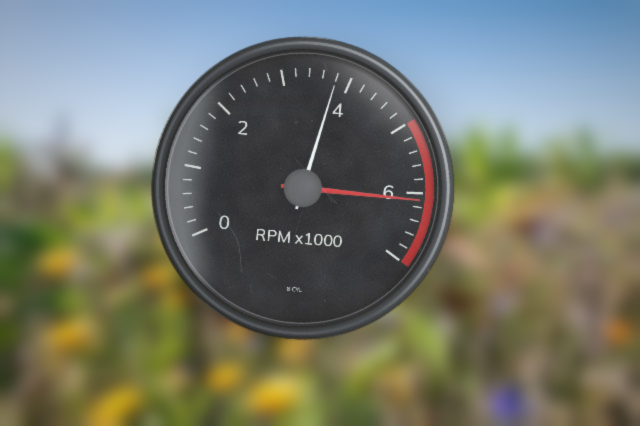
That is 6100 rpm
